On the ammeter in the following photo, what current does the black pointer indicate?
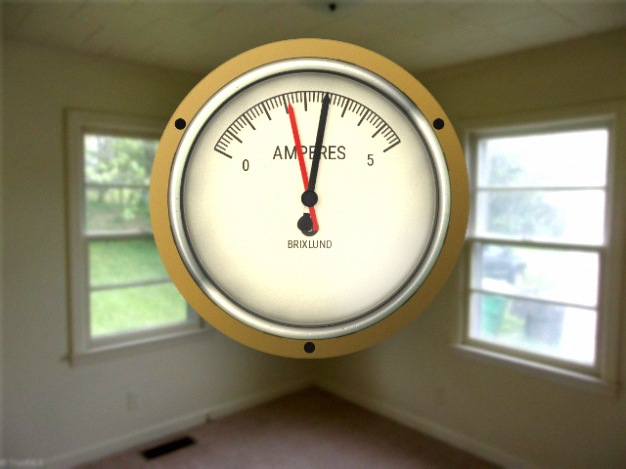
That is 3 A
